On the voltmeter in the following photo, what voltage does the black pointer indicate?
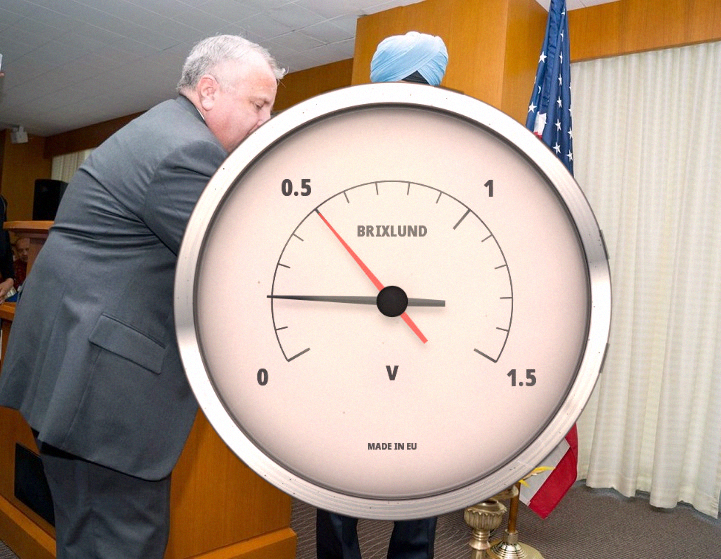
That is 0.2 V
